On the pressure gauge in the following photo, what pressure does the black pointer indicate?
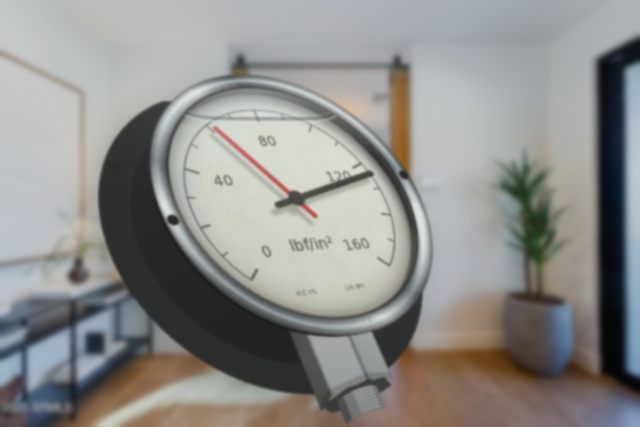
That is 125 psi
